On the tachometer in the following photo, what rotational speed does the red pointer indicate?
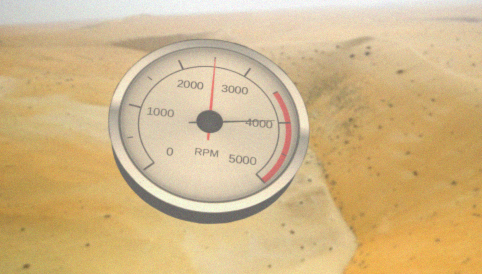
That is 2500 rpm
